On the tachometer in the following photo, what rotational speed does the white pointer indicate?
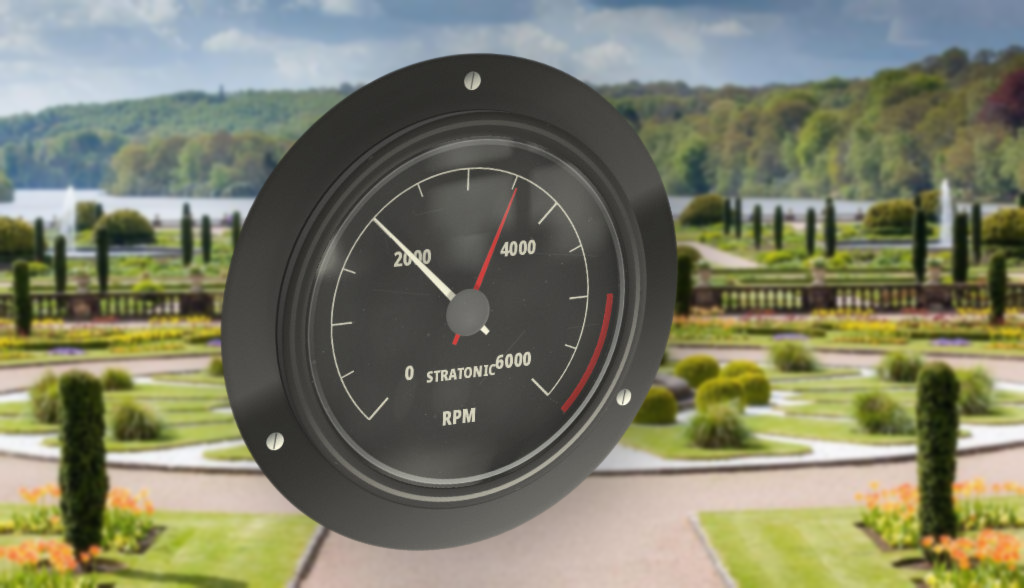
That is 2000 rpm
